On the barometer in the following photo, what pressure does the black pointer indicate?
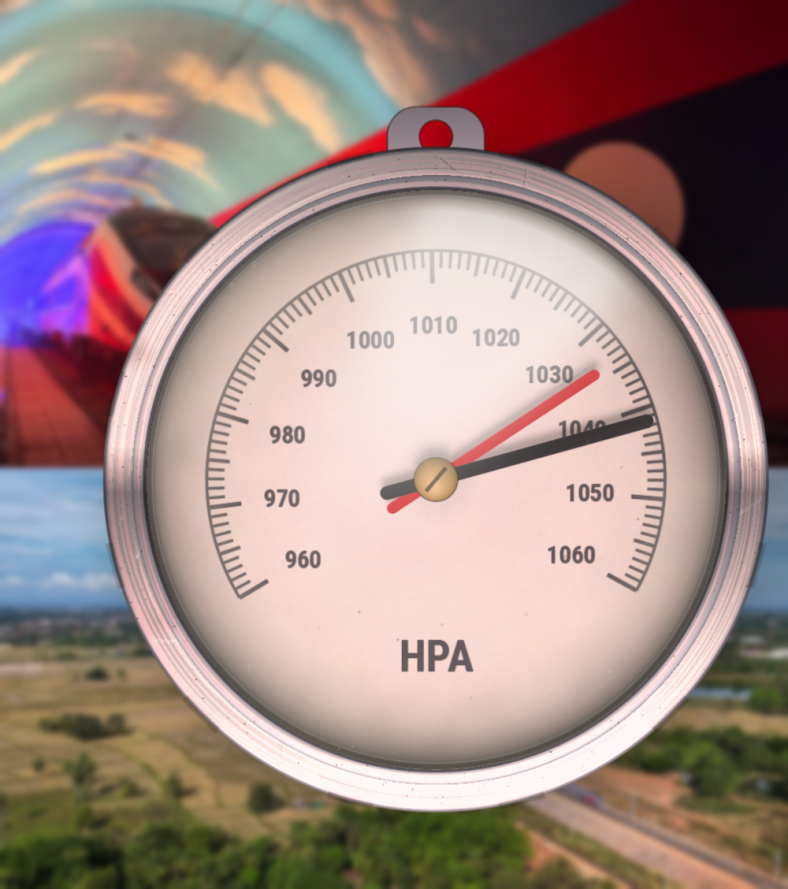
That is 1041.5 hPa
